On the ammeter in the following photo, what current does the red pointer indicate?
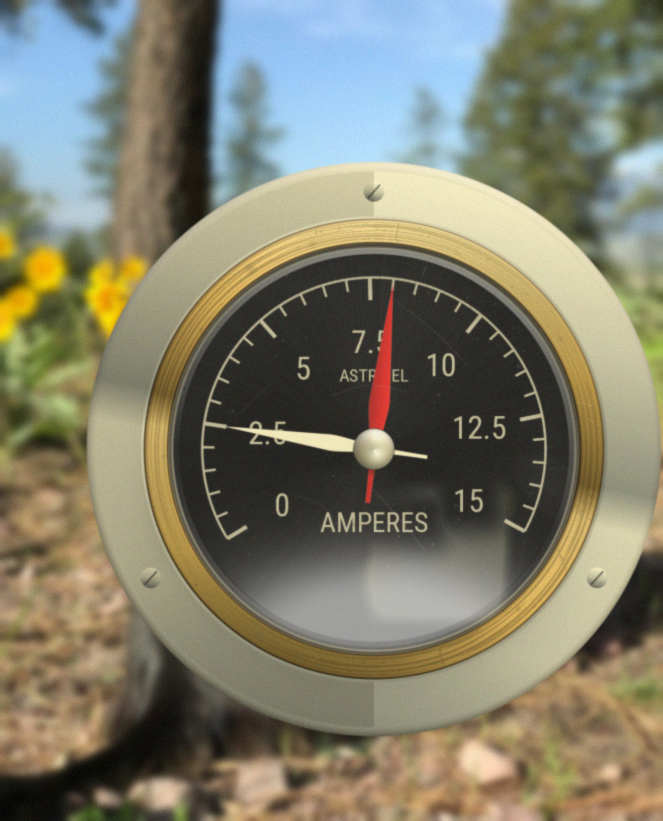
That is 8 A
